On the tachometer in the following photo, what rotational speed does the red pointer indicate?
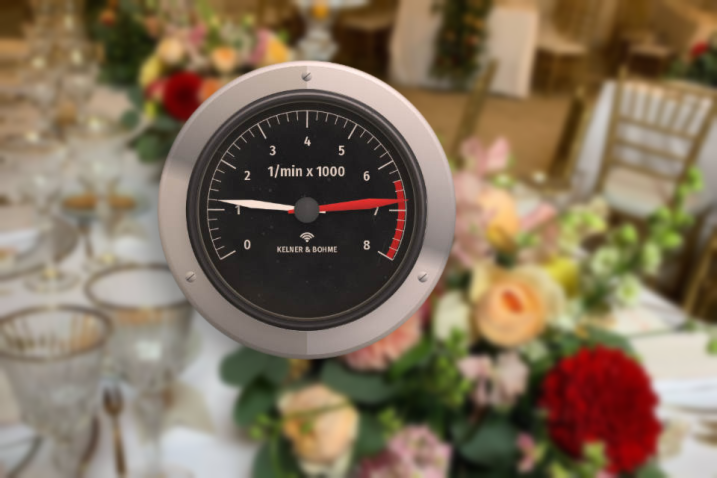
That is 6800 rpm
